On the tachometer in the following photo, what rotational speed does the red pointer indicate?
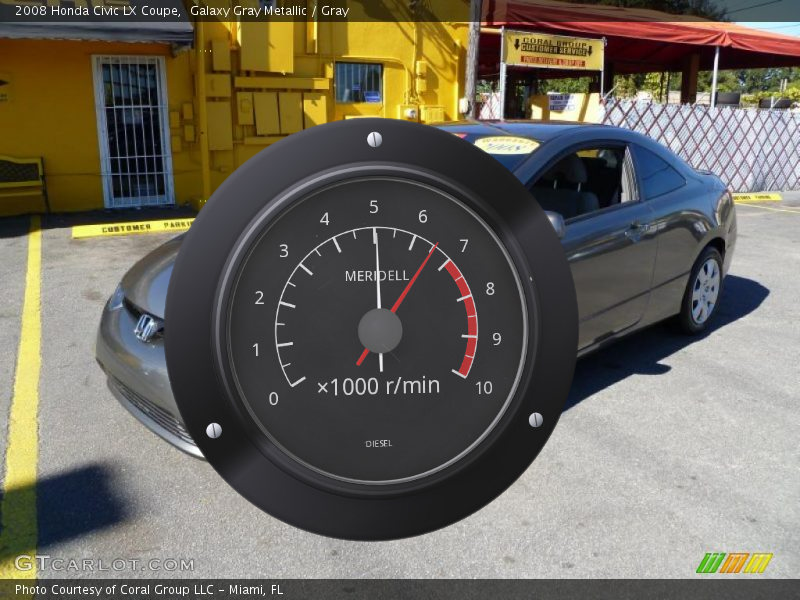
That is 6500 rpm
